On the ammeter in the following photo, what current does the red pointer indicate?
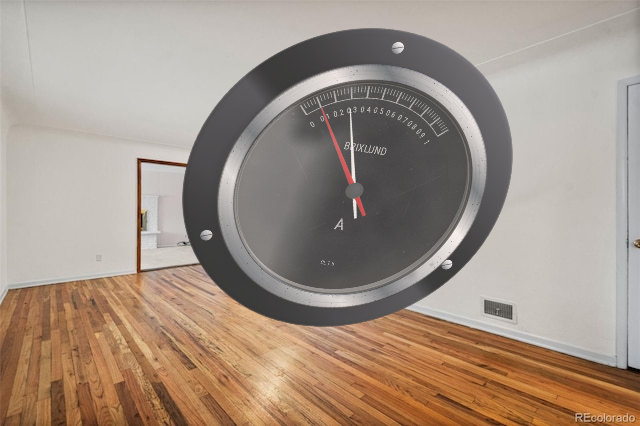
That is 0.1 A
